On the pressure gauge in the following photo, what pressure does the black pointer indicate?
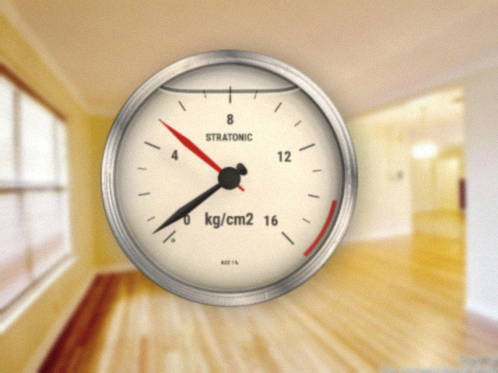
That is 0.5 kg/cm²
